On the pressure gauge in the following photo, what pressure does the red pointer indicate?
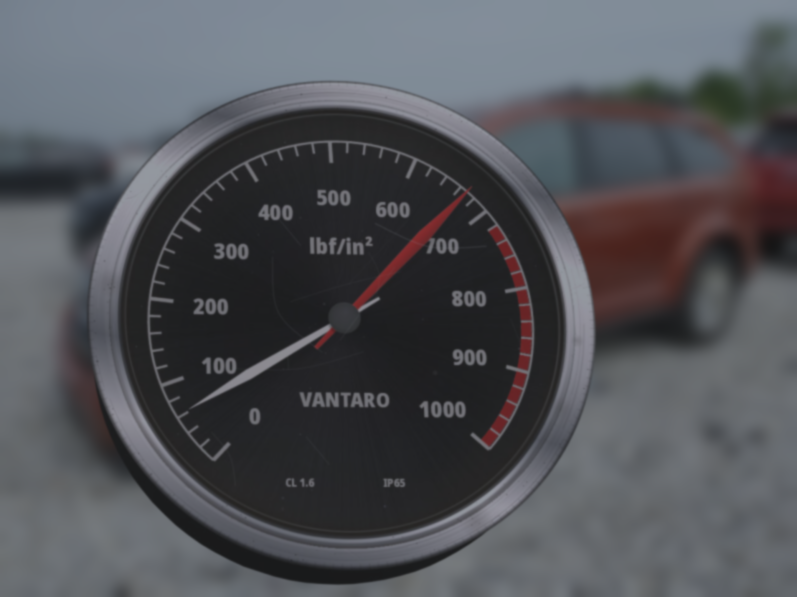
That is 670 psi
